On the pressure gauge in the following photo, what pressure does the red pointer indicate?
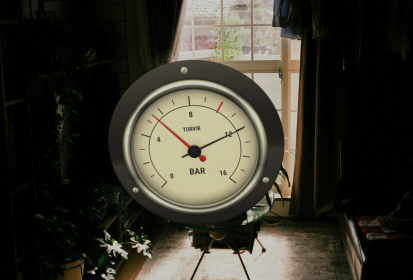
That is 5.5 bar
